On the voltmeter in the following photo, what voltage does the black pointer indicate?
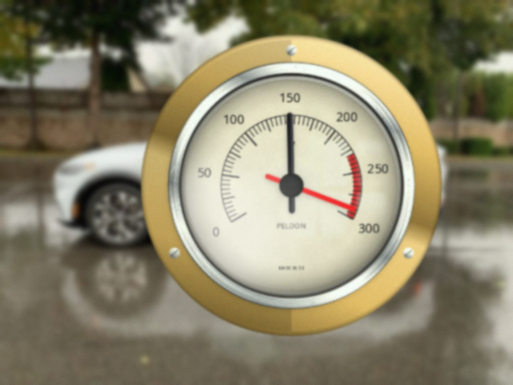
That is 150 V
